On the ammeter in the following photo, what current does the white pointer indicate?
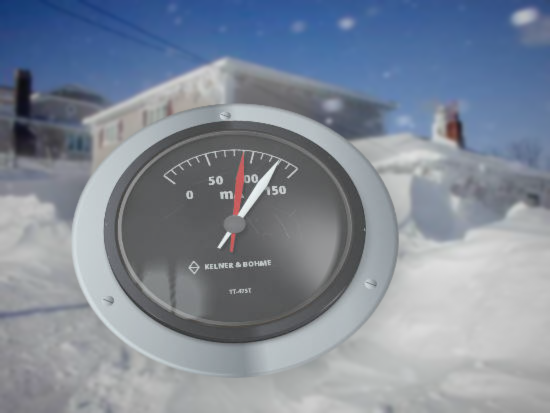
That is 130 mA
